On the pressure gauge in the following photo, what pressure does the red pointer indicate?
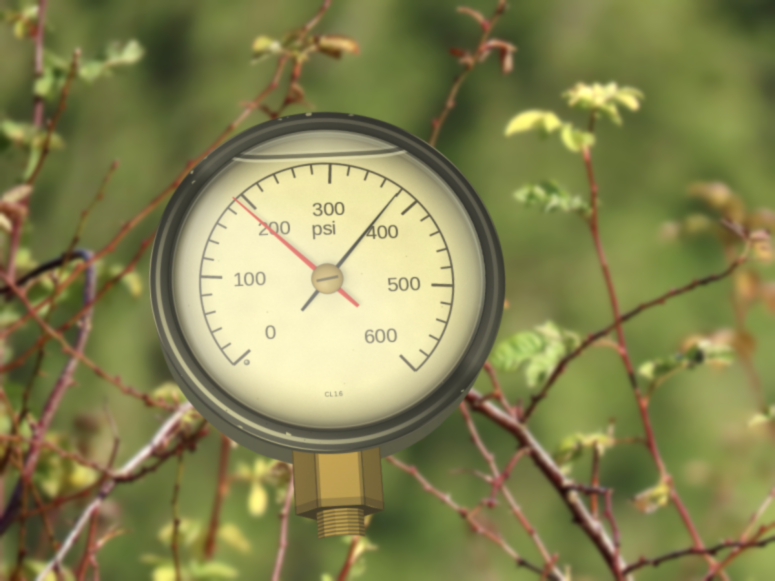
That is 190 psi
